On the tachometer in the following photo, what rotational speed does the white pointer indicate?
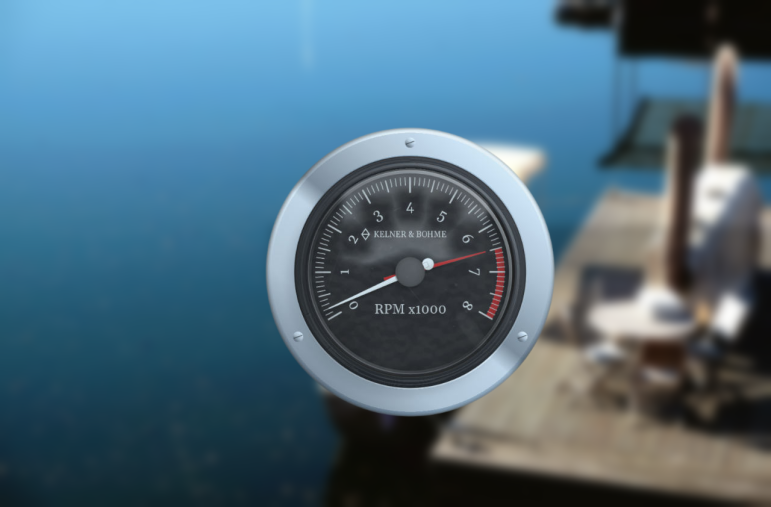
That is 200 rpm
